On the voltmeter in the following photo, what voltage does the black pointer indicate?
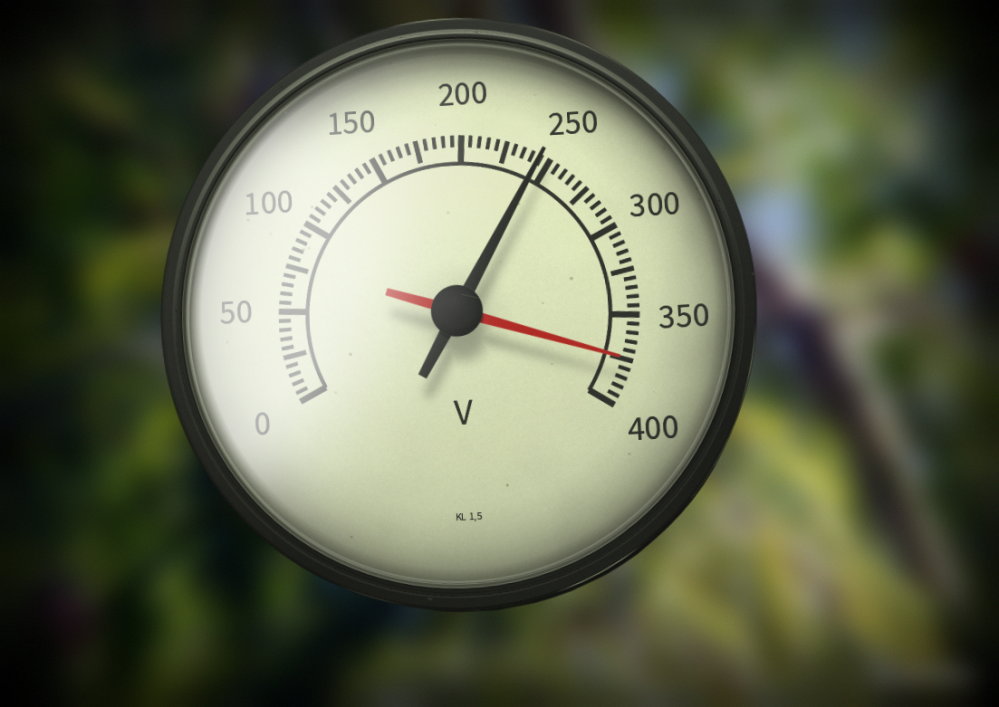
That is 245 V
